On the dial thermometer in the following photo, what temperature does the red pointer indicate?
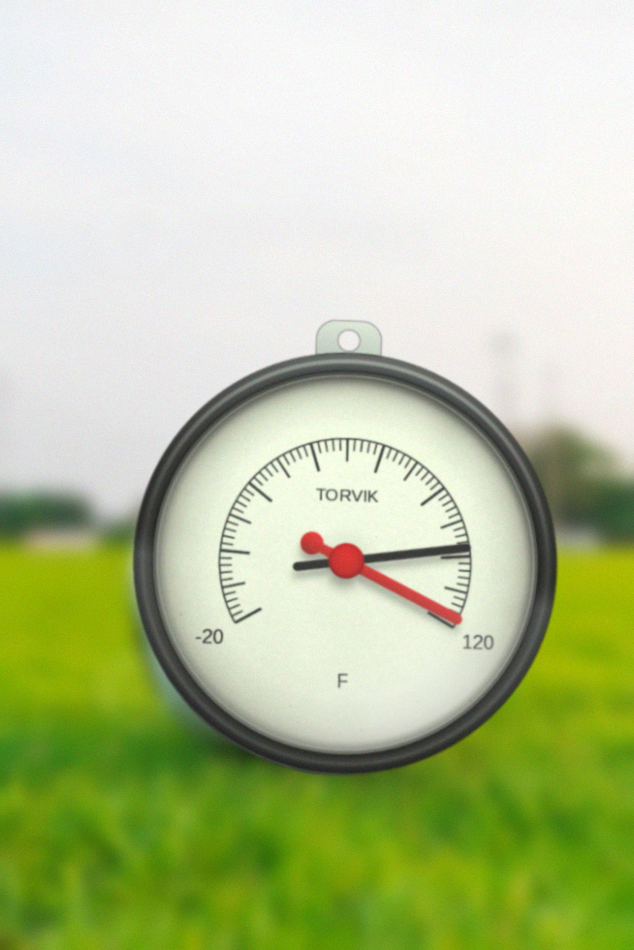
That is 118 °F
